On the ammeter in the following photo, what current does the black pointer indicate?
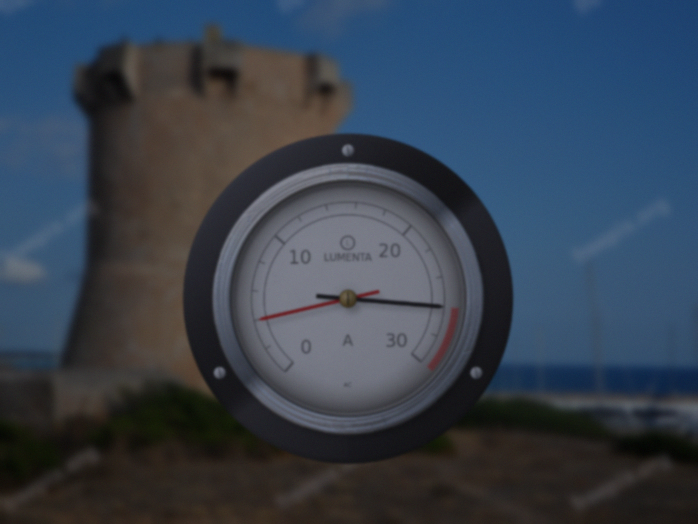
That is 26 A
